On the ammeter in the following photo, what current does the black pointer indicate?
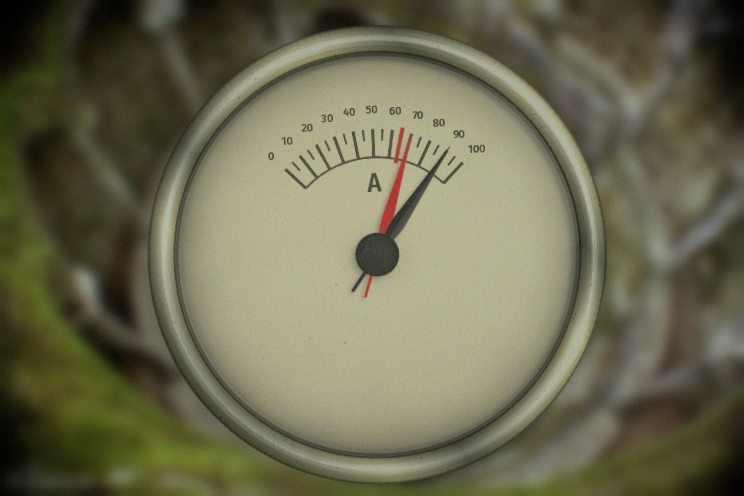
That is 90 A
